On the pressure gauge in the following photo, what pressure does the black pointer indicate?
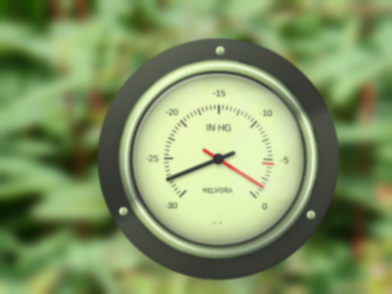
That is -27.5 inHg
